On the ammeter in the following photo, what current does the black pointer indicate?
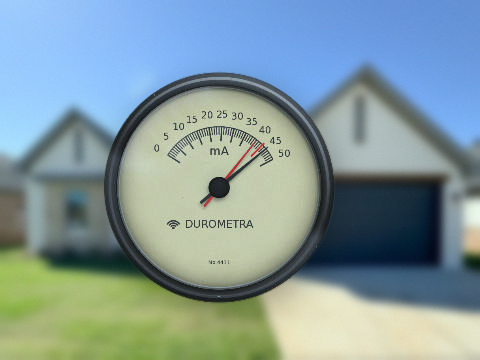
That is 45 mA
